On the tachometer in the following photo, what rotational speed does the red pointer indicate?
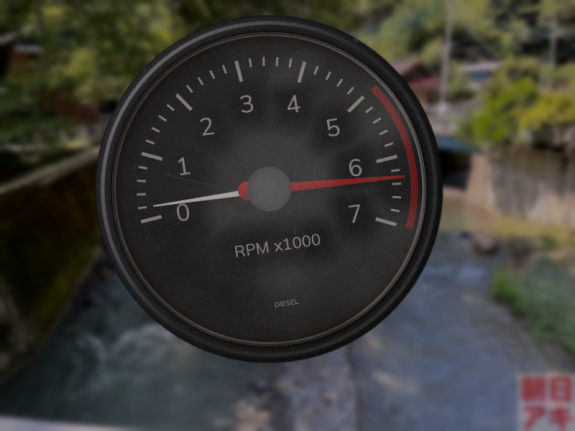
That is 6300 rpm
